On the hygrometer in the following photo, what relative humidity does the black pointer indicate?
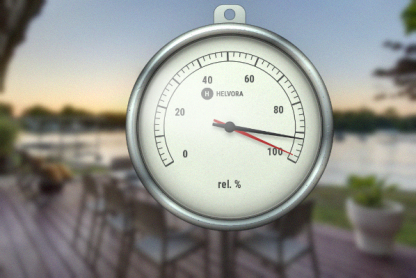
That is 92 %
